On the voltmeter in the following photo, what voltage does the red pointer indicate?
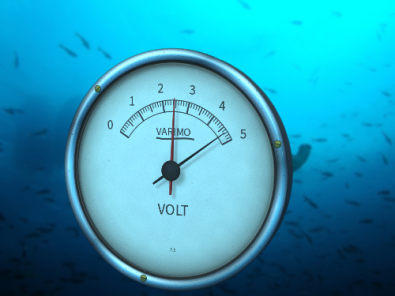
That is 2.5 V
